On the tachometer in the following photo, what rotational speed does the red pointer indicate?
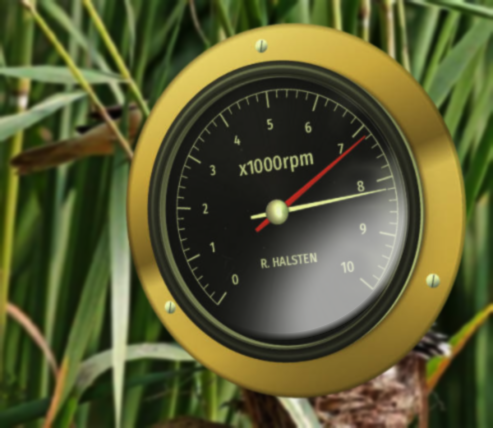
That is 7200 rpm
